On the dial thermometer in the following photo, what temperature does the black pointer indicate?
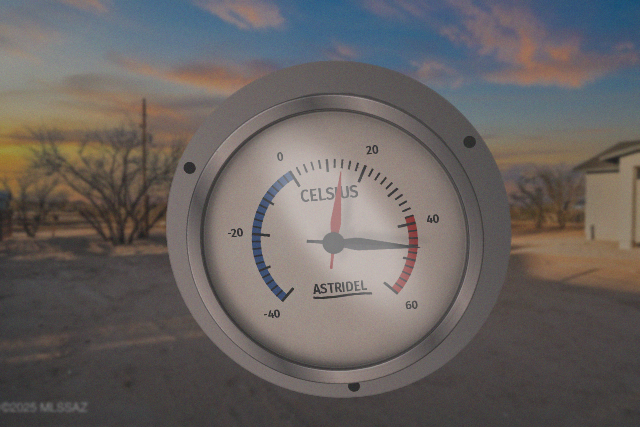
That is 46 °C
